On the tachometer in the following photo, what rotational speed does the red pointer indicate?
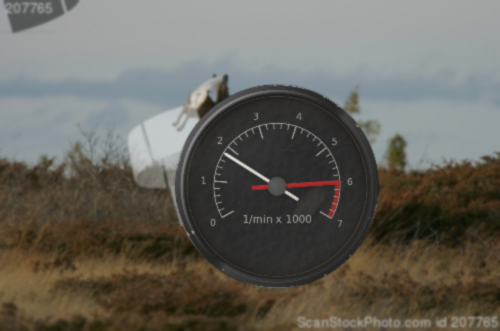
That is 6000 rpm
